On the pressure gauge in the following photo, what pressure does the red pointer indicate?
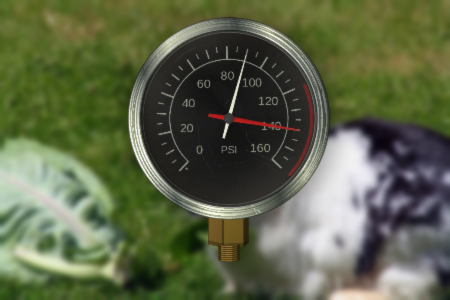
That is 140 psi
